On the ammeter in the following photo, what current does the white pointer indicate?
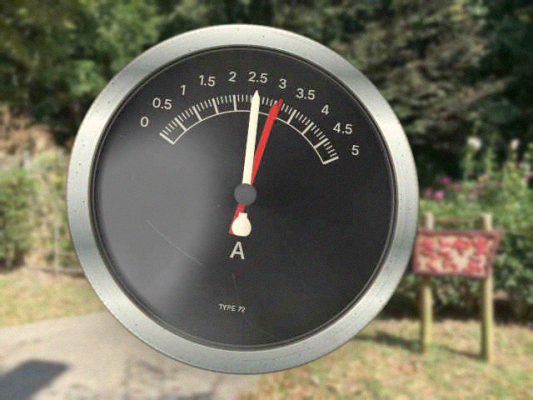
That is 2.5 A
